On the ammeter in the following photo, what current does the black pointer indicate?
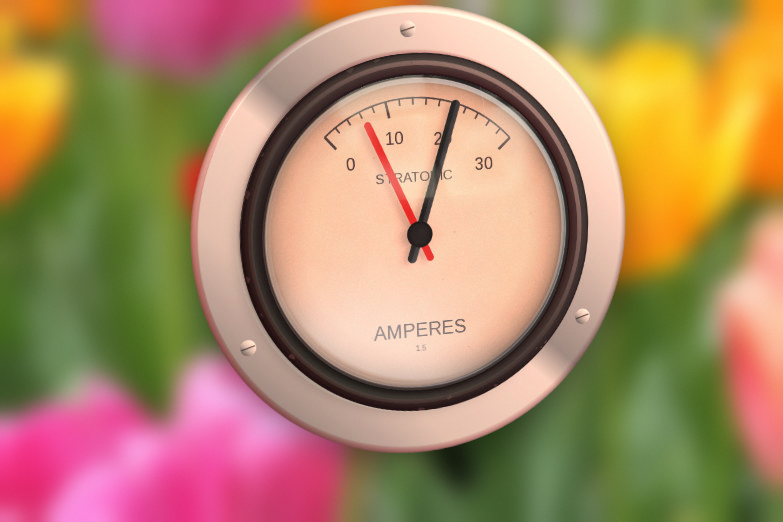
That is 20 A
